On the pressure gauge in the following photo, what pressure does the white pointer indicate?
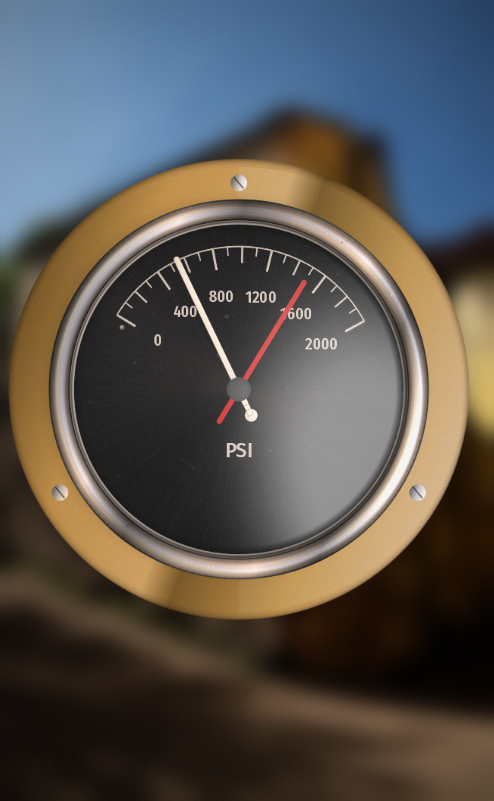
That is 550 psi
